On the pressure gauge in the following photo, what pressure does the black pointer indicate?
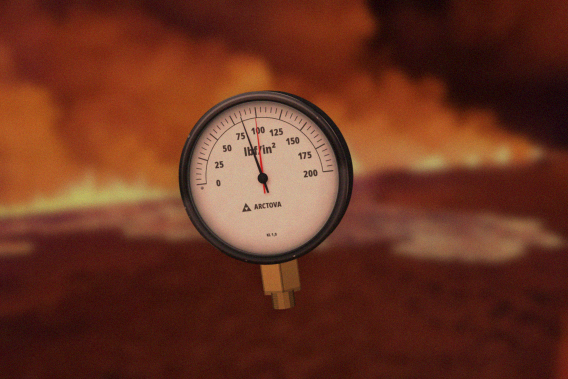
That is 85 psi
